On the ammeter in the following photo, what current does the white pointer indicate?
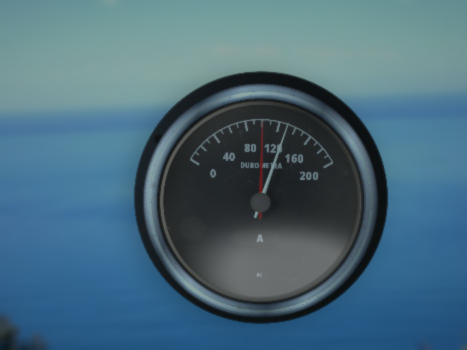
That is 130 A
